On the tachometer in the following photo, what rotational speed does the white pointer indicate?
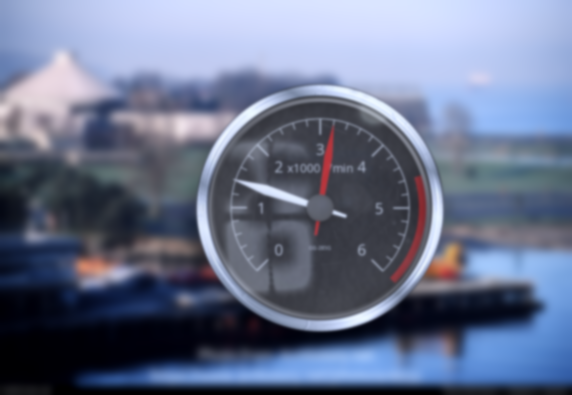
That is 1400 rpm
